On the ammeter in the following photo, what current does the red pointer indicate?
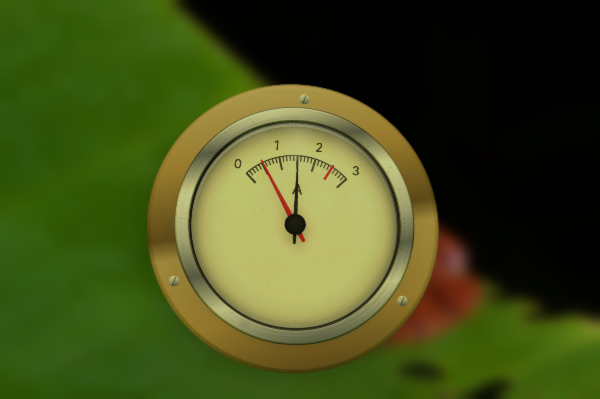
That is 0.5 A
